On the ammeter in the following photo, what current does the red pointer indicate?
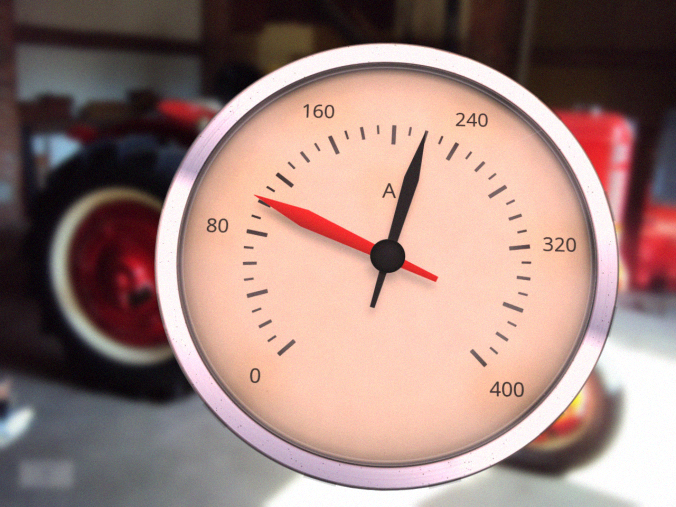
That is 100 A
